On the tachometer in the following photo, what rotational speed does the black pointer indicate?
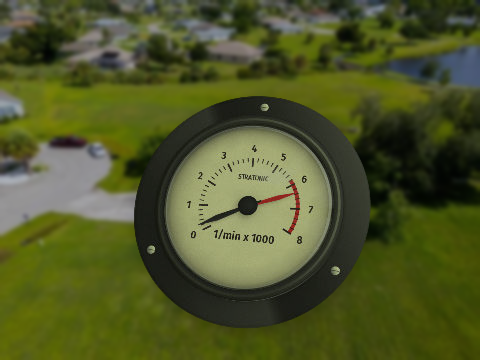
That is 200 rpm
